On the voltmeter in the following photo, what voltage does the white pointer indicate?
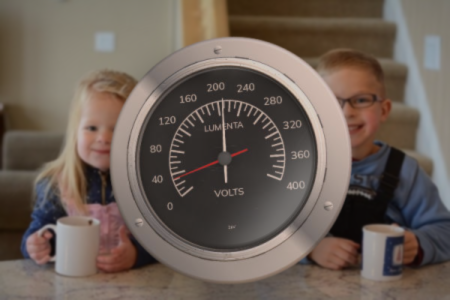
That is 210 V
